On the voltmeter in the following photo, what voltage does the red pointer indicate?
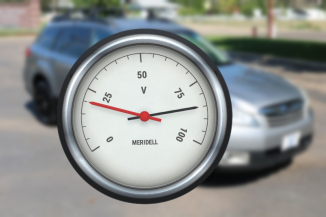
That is 20 V
